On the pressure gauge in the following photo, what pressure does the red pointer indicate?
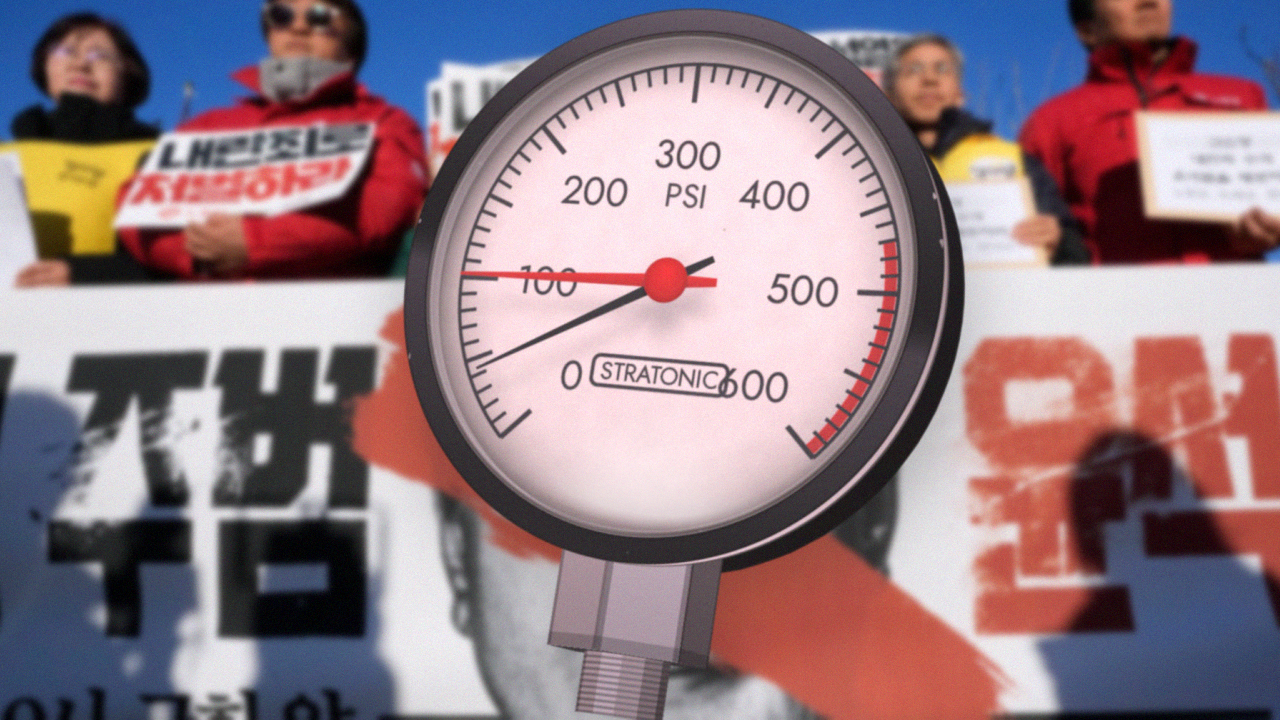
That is 100 psi
